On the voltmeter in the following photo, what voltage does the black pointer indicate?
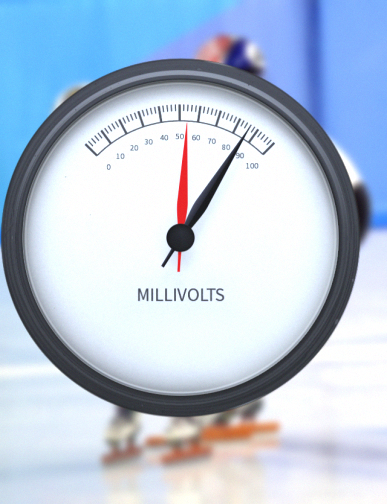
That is 86 mV
